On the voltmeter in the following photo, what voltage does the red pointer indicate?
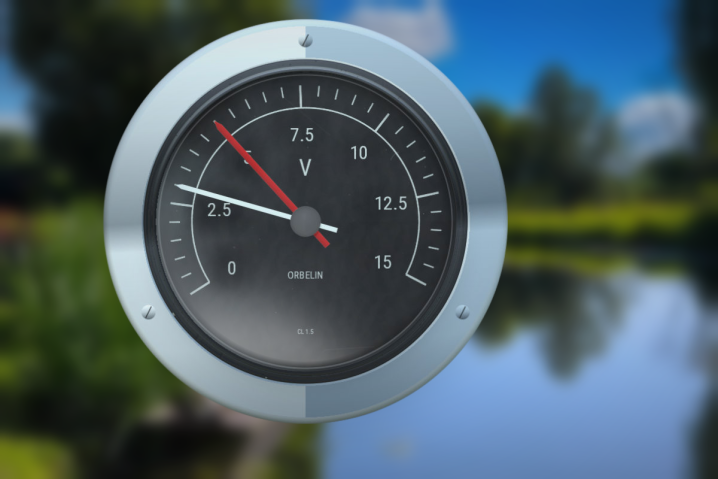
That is 5 V
